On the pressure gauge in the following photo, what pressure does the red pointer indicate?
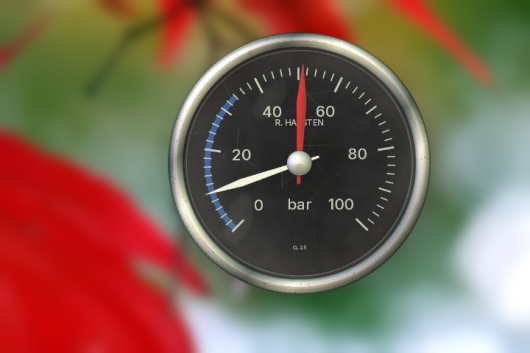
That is 51 bar
